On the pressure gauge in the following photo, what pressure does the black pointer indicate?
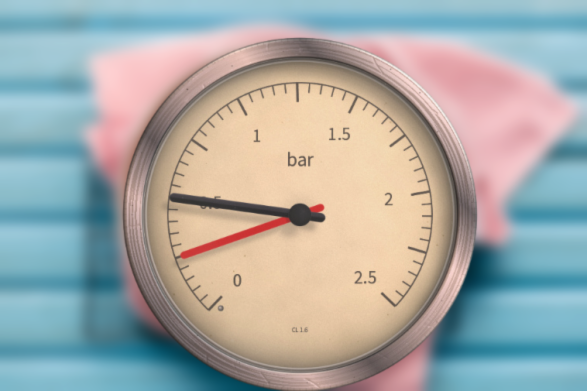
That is 0.5 bar
